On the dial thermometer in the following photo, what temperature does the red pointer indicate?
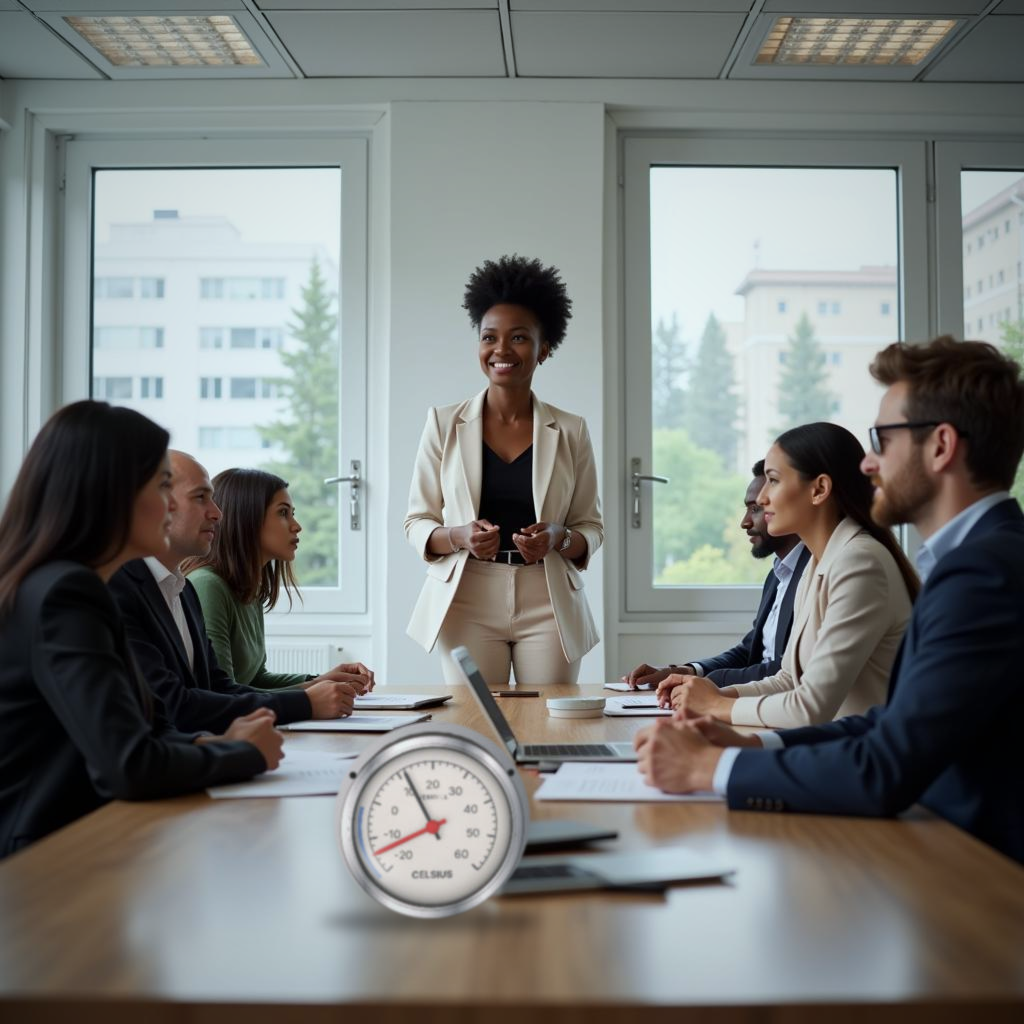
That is -14 °C
